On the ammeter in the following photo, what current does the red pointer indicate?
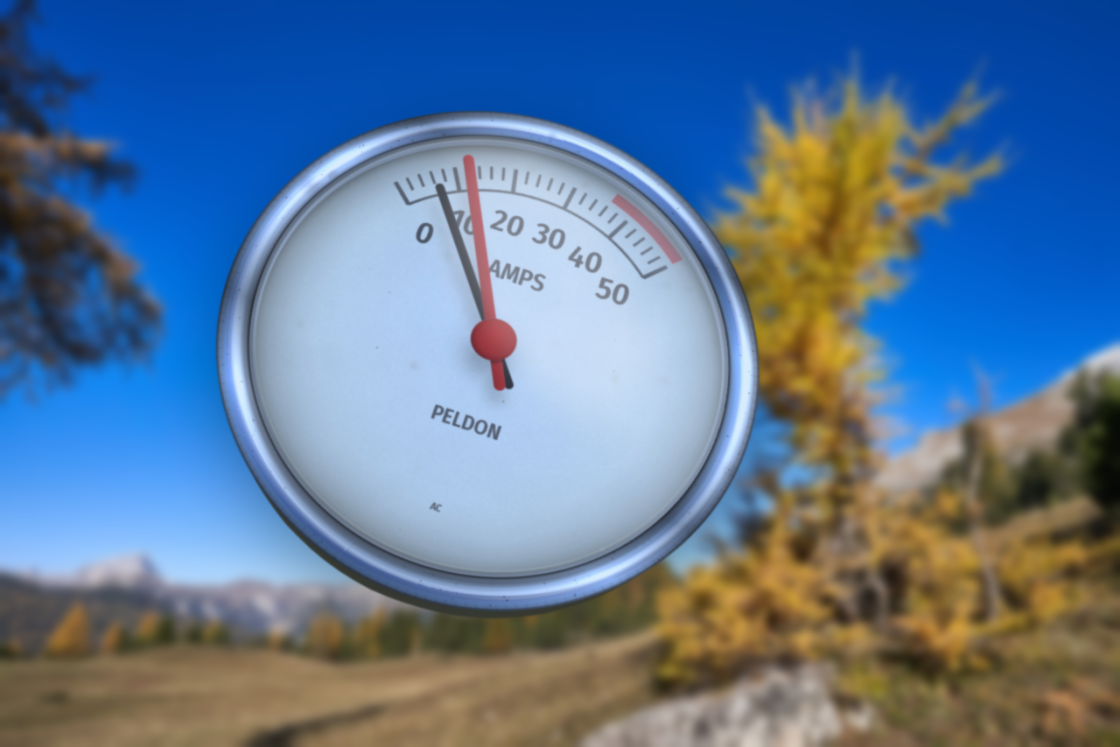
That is 12 A
